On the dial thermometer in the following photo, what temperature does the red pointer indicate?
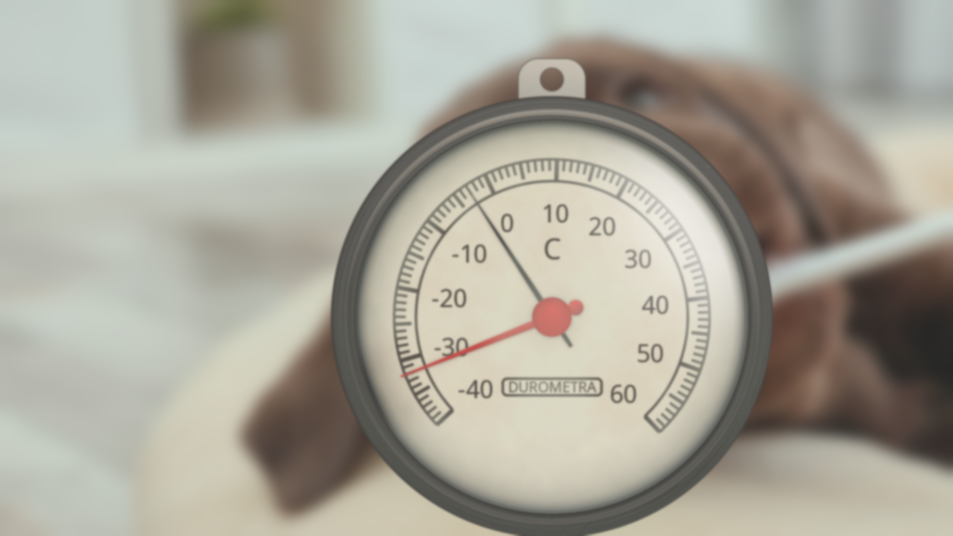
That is -32 °C
